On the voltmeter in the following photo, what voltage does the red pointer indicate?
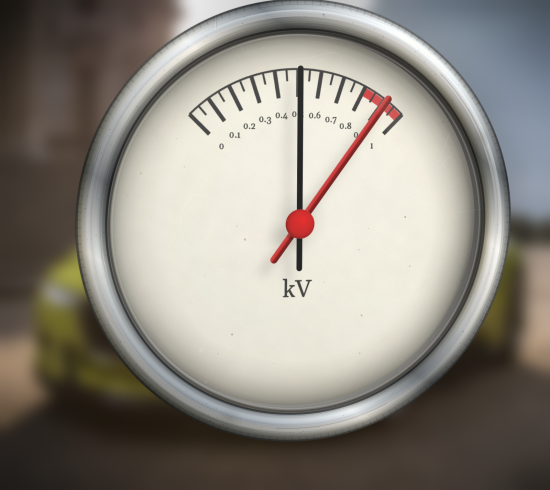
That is 0.9 kV
